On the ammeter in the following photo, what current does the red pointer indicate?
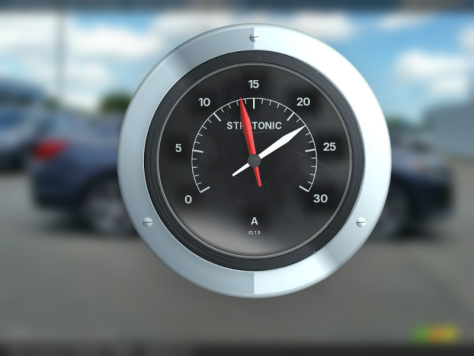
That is 13.5 A
